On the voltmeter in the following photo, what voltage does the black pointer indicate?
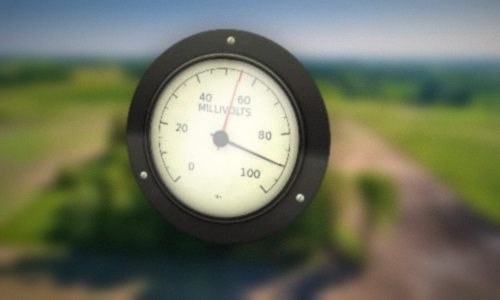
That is 90 mV
